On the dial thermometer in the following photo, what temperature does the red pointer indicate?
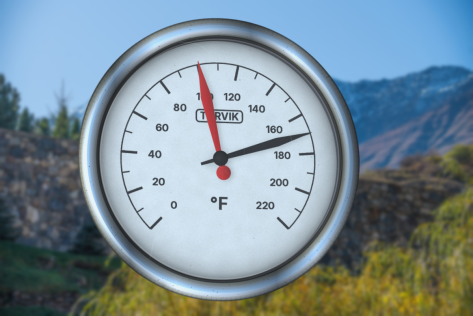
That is 100 °F
